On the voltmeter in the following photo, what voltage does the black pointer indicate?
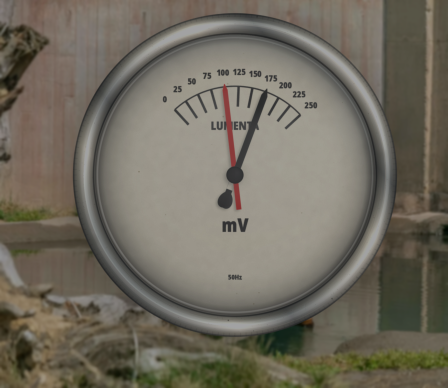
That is 175 mV
